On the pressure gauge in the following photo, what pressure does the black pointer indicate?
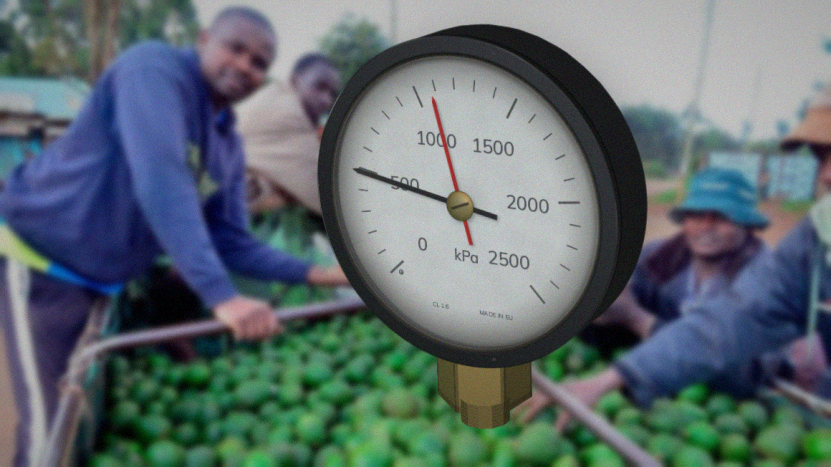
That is 500 kPa
